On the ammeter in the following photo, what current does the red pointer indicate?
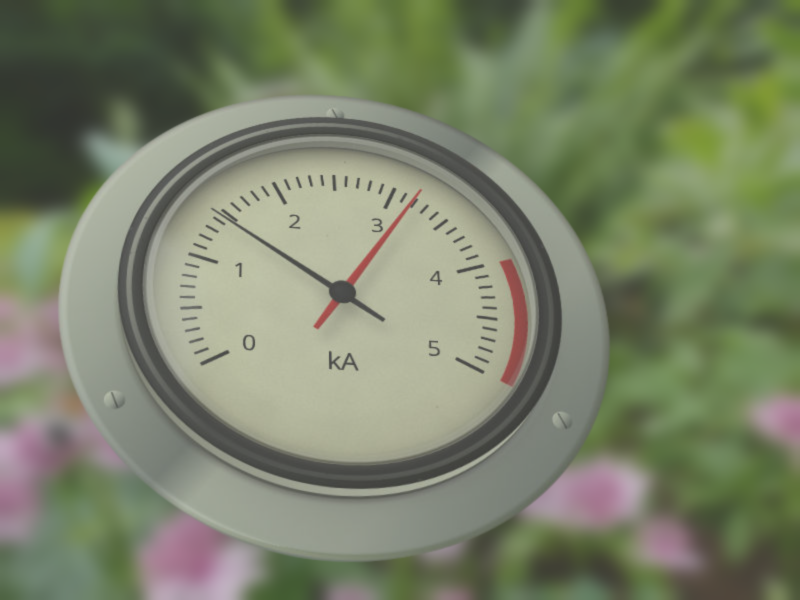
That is 3.2 kA
